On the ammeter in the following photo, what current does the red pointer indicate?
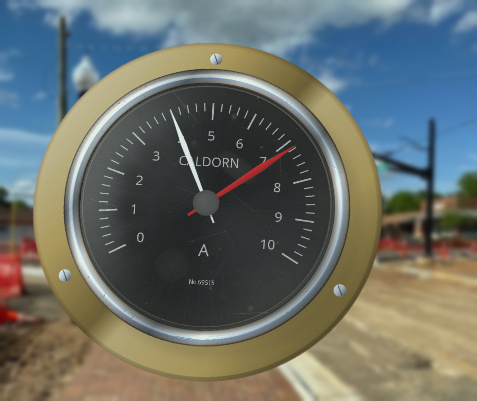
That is 7.2 A
